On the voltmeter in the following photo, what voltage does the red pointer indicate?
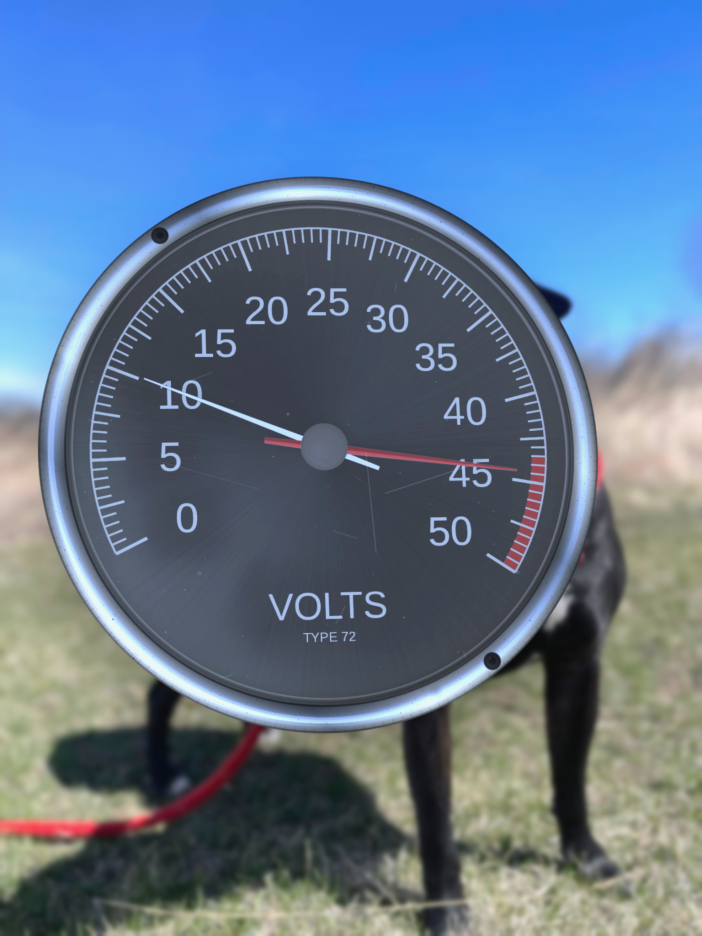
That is 44.5 V
